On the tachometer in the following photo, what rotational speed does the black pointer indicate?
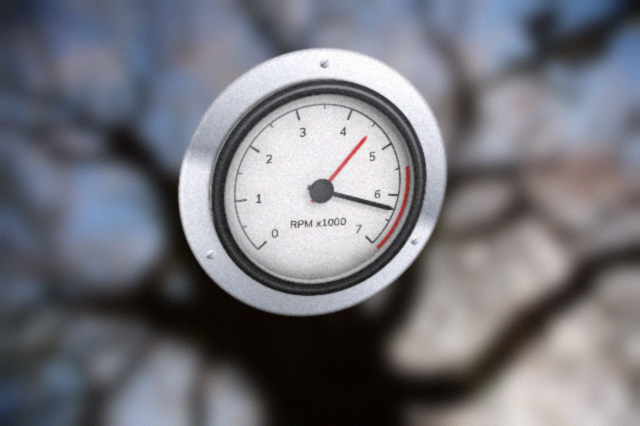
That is 6250 rpm
